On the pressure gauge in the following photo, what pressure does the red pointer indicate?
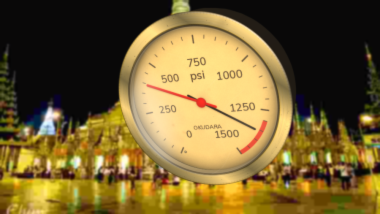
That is 400 psi
